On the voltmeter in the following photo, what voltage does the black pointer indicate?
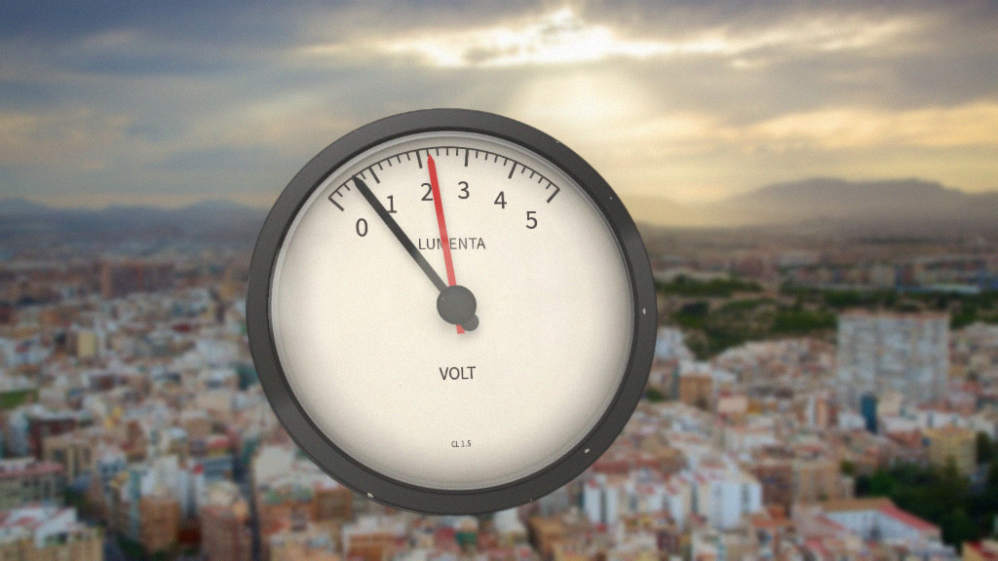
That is 0.6 V
